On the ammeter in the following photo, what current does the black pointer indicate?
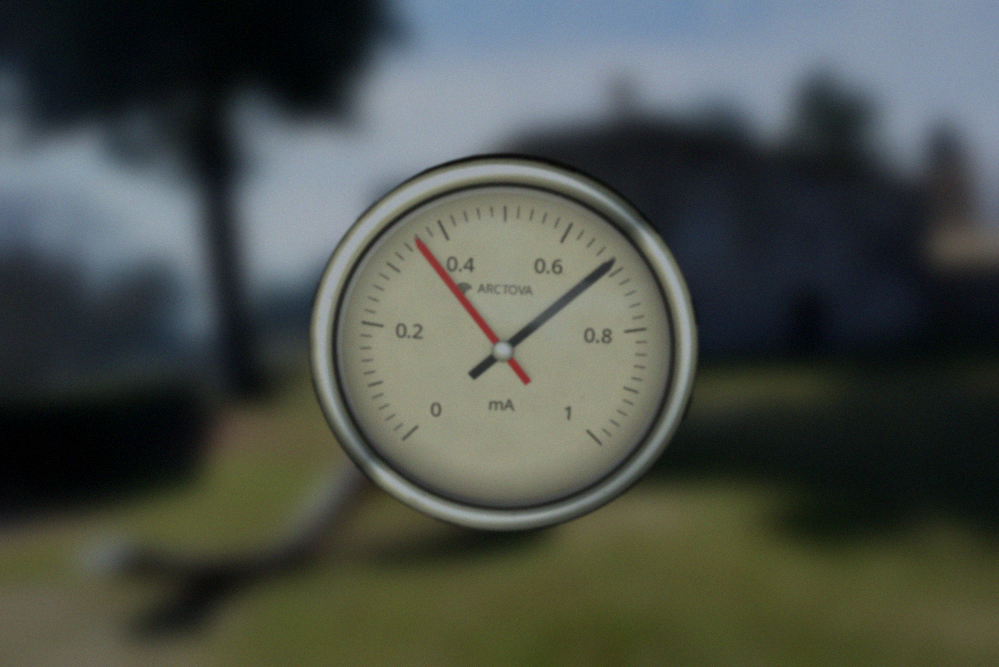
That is 0.68 mA
